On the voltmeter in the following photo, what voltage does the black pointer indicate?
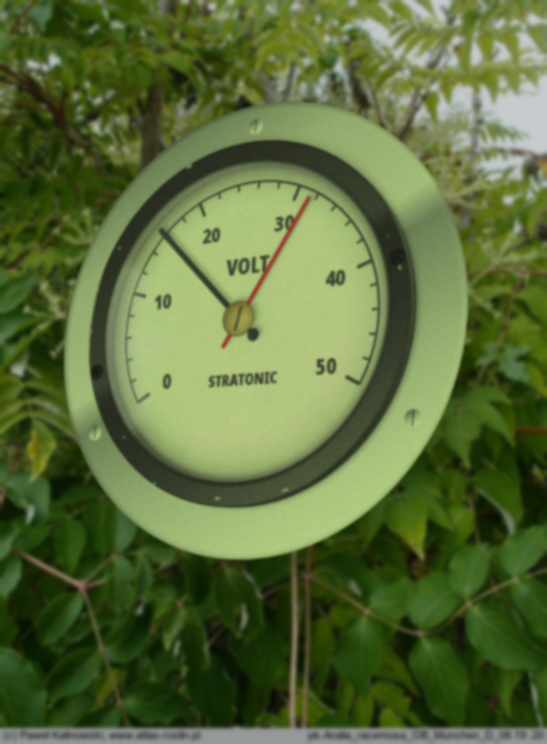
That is 16 V
